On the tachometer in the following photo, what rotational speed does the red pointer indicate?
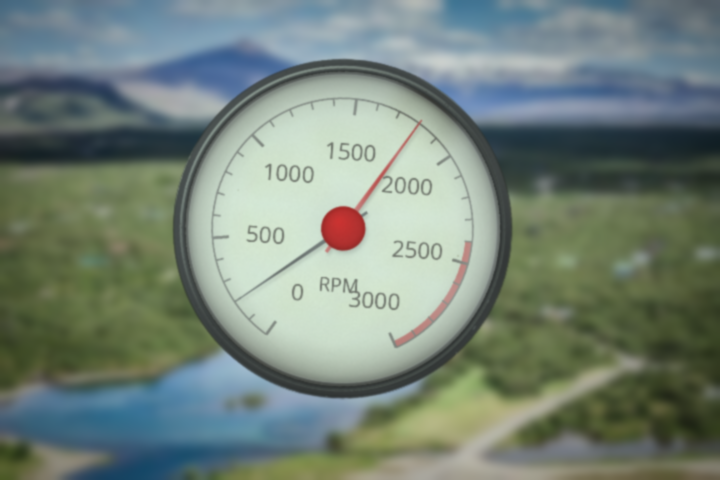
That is 1800 rpm
